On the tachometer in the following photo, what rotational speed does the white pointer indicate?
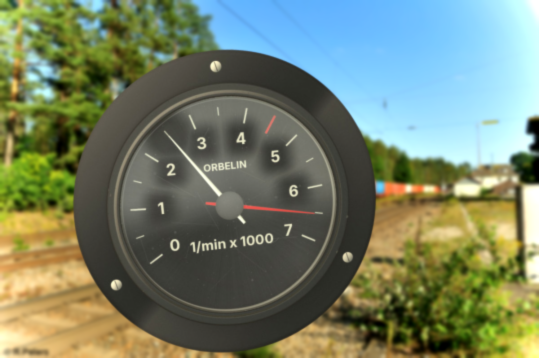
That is 2500 rpm
